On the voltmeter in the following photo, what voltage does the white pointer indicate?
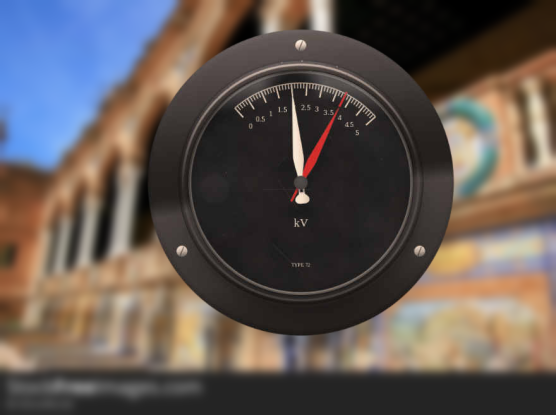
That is 2 kV
